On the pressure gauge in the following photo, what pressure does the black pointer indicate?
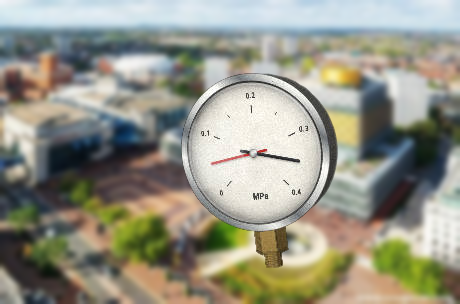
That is 0.35 MPa
